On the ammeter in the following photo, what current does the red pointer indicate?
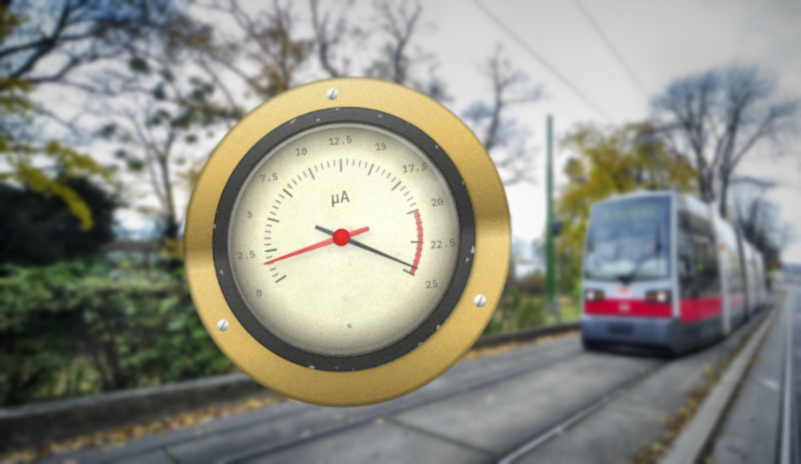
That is 1.5 µA
